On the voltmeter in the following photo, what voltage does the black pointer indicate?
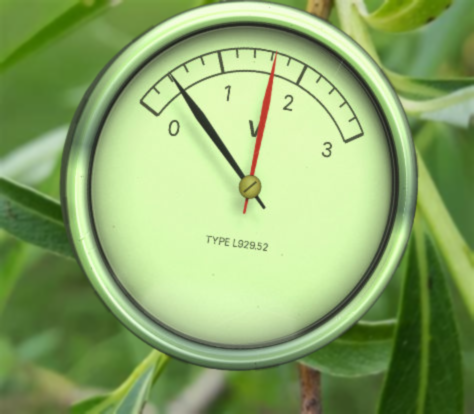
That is 0.4 V
